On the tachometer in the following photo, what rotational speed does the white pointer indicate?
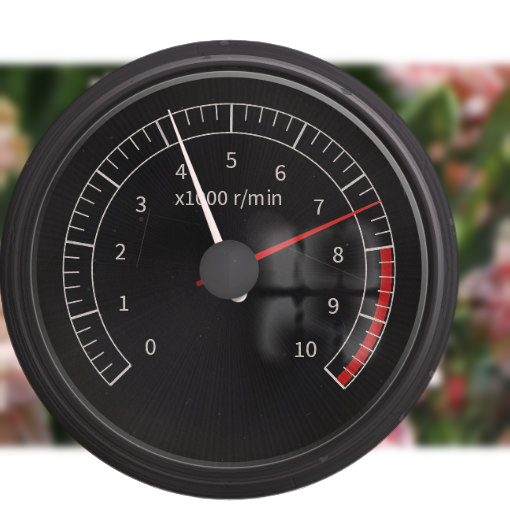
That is 4200 rpm
